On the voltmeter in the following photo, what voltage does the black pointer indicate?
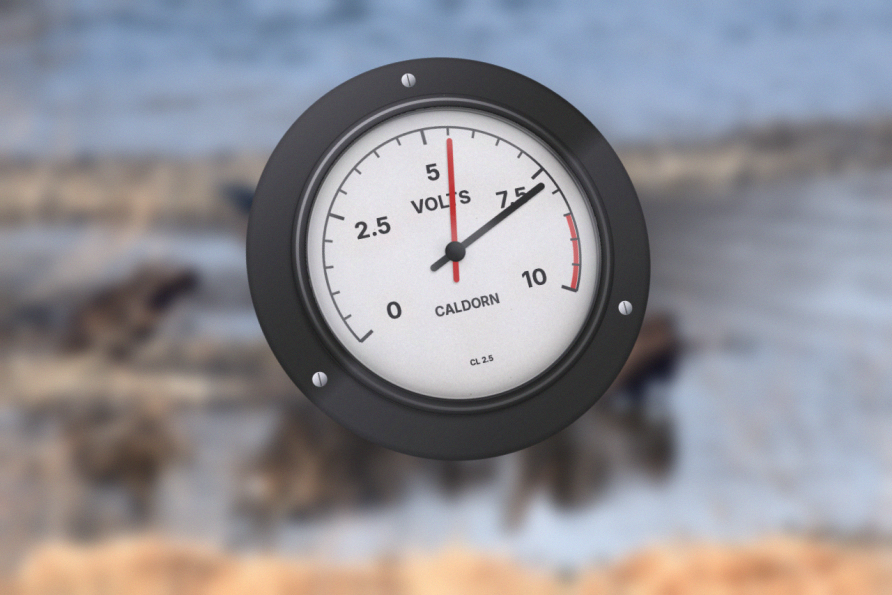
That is 7.75 V
